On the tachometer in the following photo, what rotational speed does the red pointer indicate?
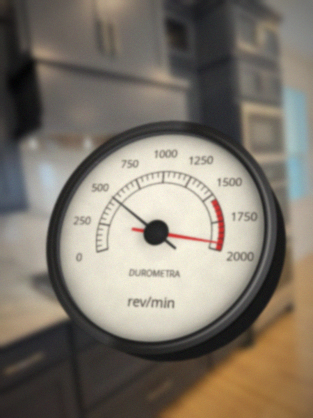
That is 1950 rpm
